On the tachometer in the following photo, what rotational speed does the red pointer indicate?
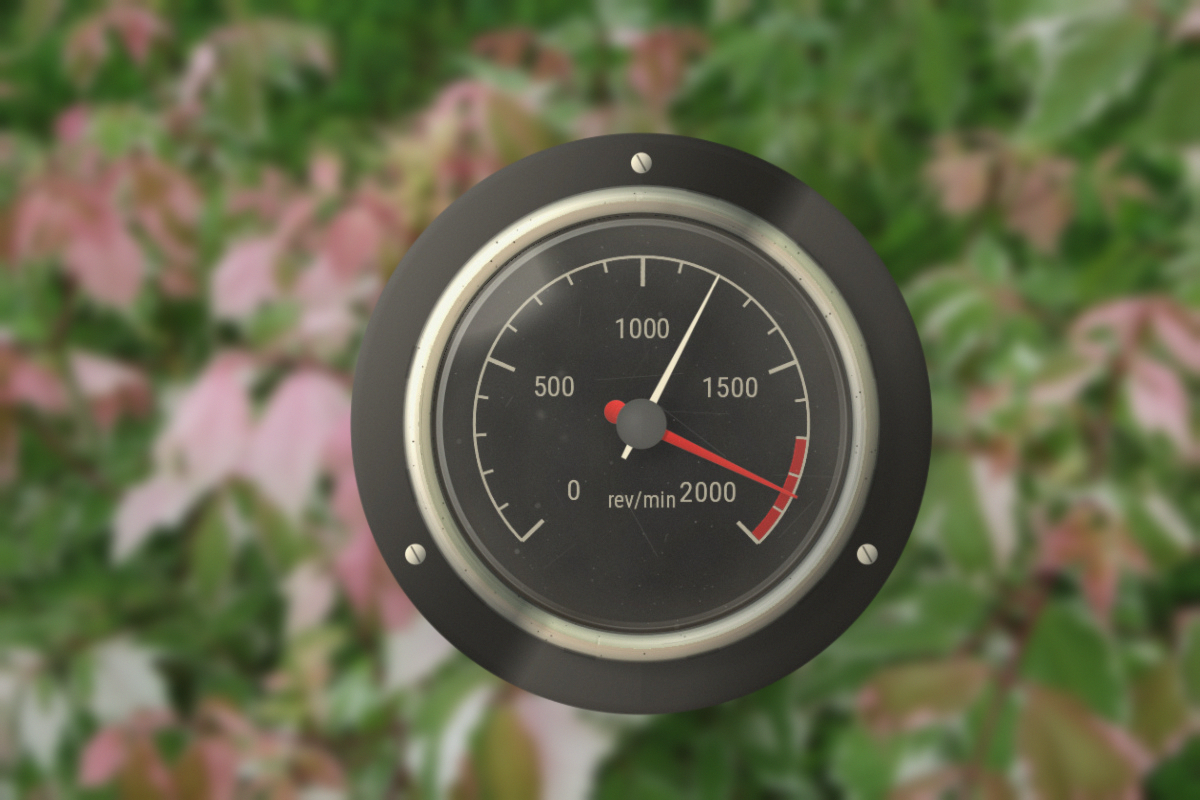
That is 1850 rpm
